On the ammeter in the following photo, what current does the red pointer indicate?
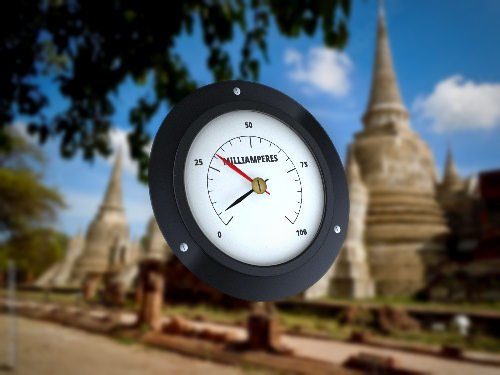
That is 30 mA
